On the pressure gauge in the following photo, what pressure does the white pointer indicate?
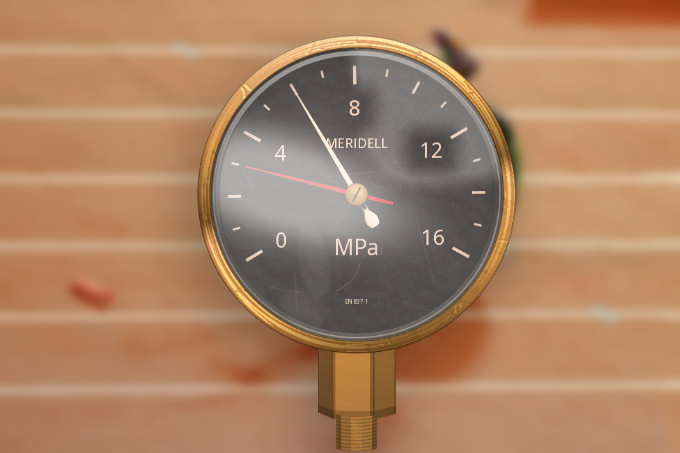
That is 6 MPa
